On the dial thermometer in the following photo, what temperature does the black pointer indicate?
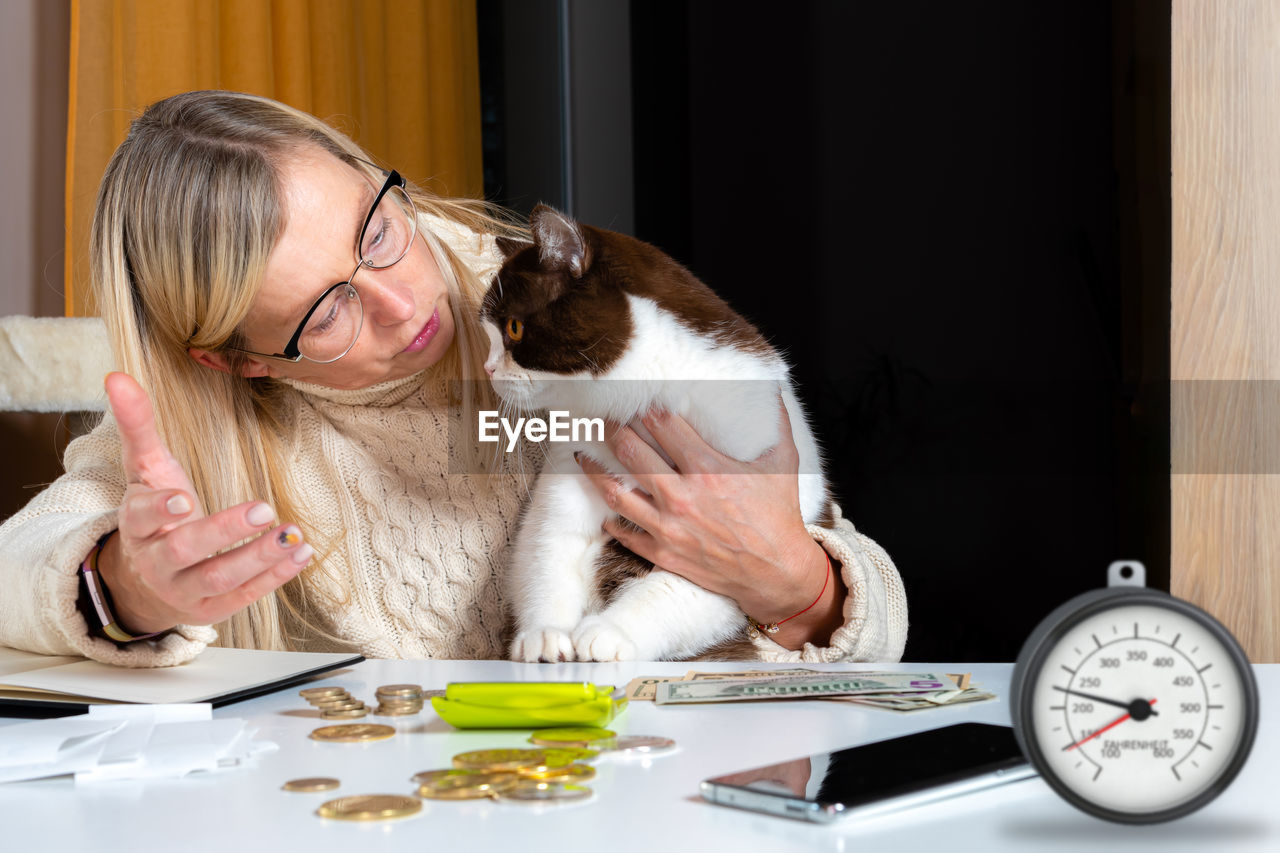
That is 225 °F
